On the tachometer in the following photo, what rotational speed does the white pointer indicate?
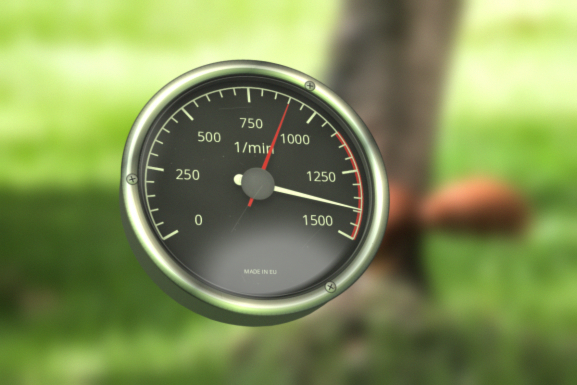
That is 1400 rpm
